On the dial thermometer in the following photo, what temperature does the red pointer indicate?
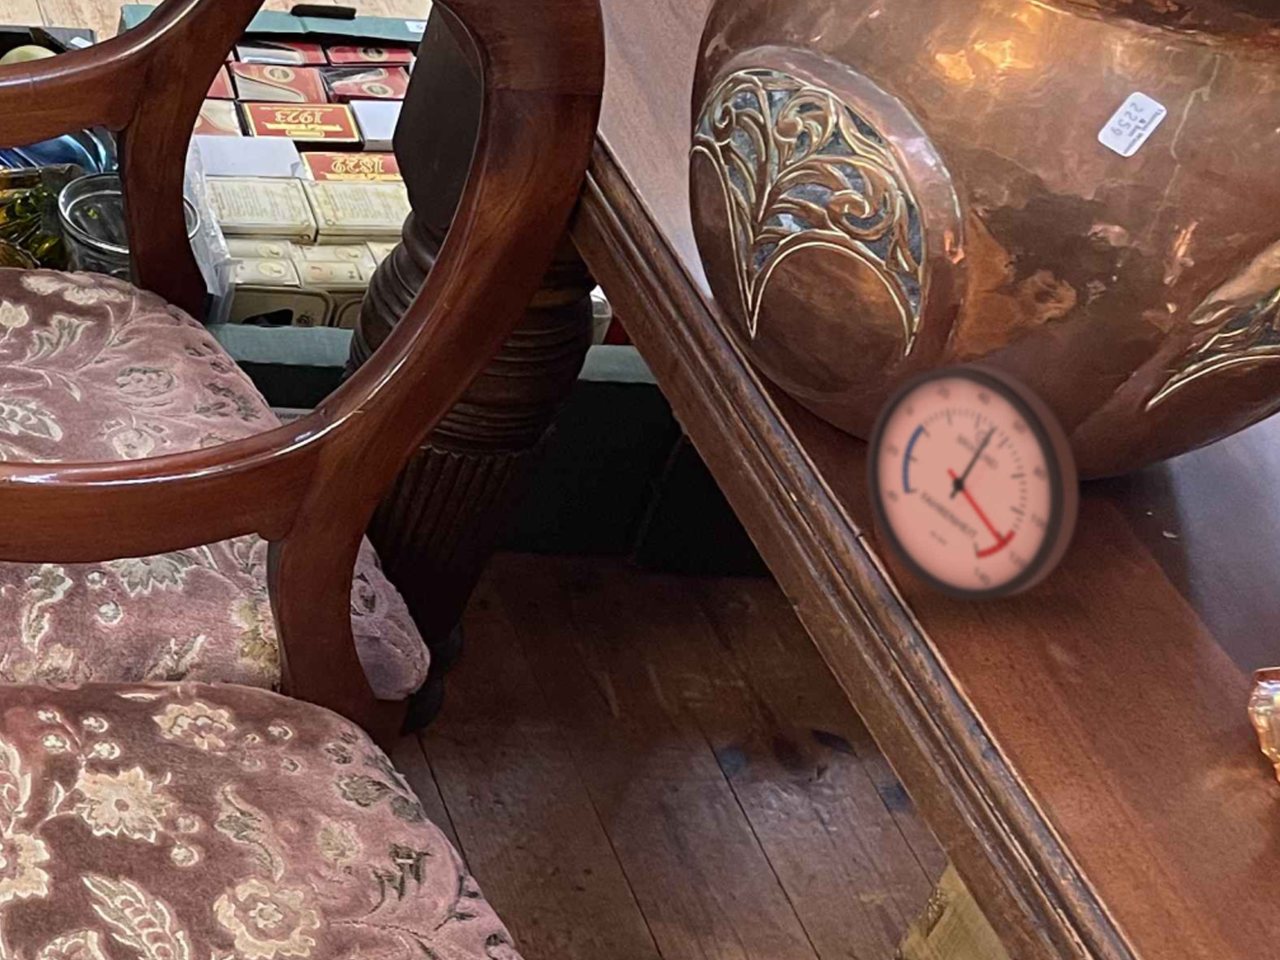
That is 120 °F
